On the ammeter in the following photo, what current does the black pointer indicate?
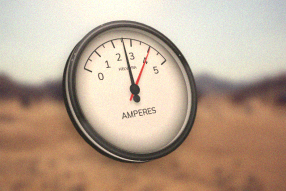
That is 2.5 A
